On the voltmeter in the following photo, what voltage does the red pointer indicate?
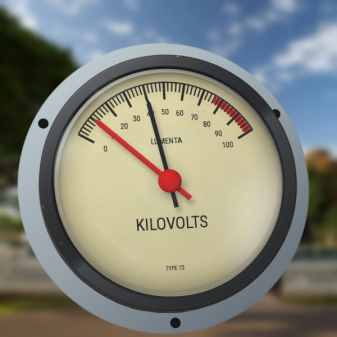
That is 10 kV
